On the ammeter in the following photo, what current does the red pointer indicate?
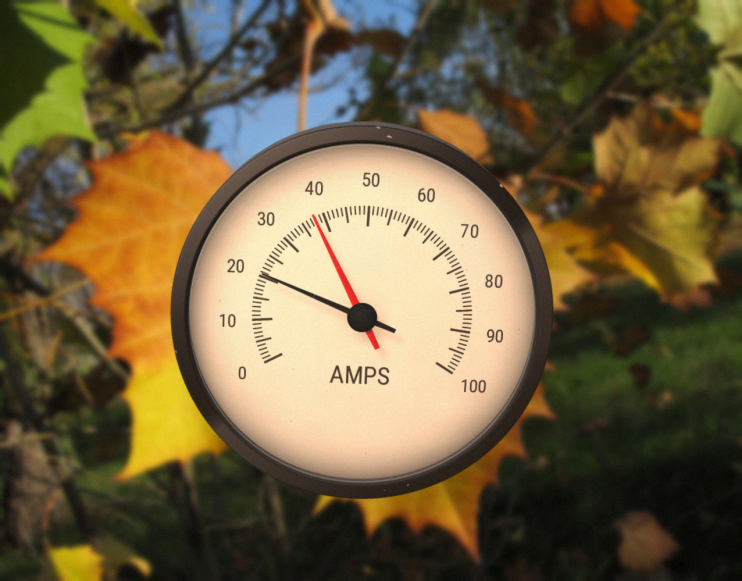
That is 38 A
